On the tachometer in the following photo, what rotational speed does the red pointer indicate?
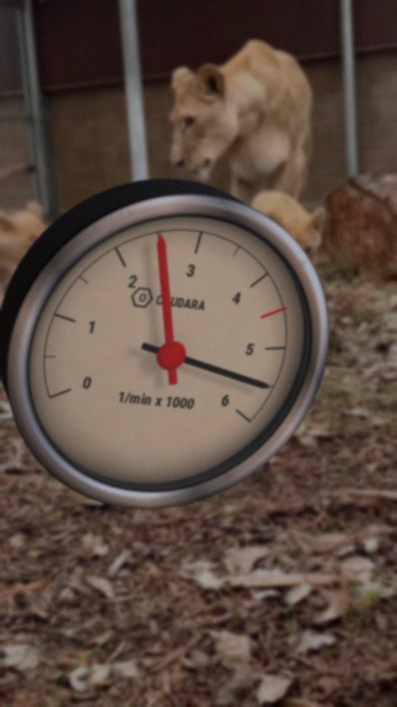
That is 2500 rpm
